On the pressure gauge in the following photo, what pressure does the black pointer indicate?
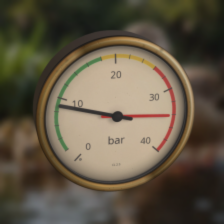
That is 9 bar
